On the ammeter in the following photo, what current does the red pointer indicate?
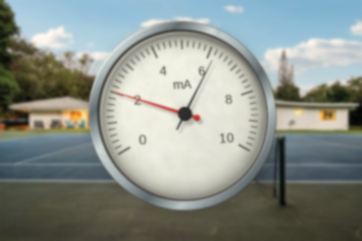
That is 2 mA
